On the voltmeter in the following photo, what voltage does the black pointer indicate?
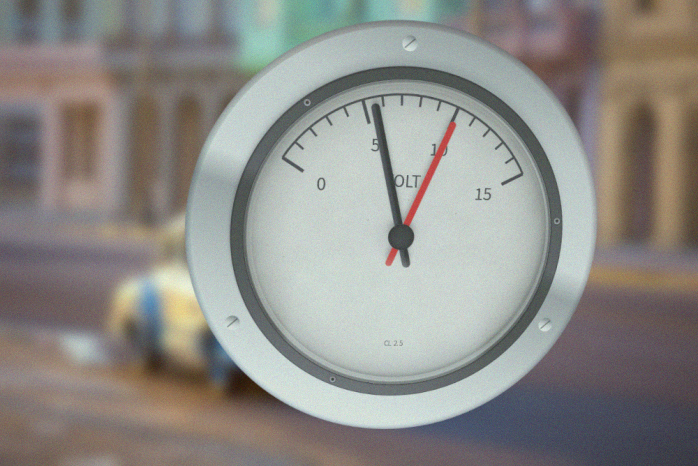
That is 5.5 V
